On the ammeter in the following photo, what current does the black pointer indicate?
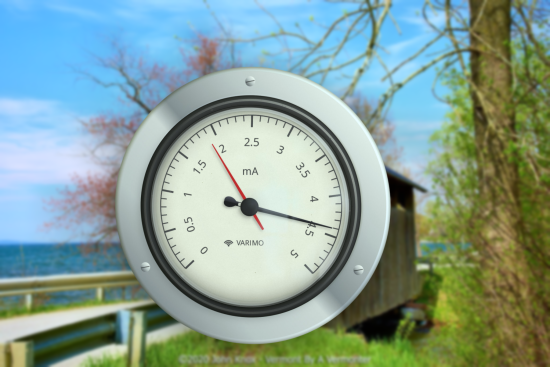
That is 4.4 mA
